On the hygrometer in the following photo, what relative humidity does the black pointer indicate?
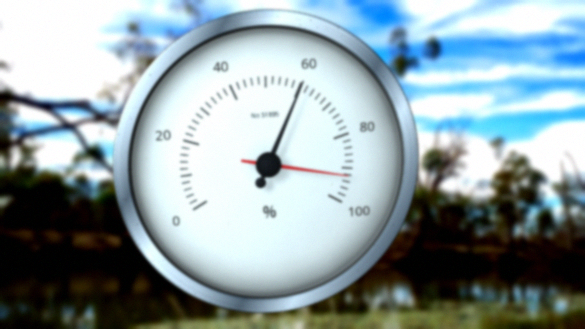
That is 60 %
